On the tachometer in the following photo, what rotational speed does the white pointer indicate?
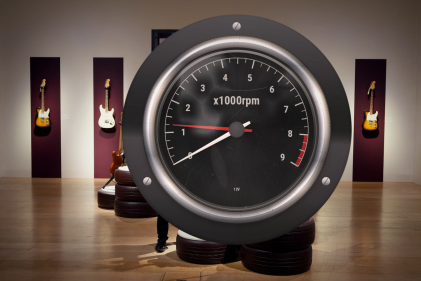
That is 0 rpm
